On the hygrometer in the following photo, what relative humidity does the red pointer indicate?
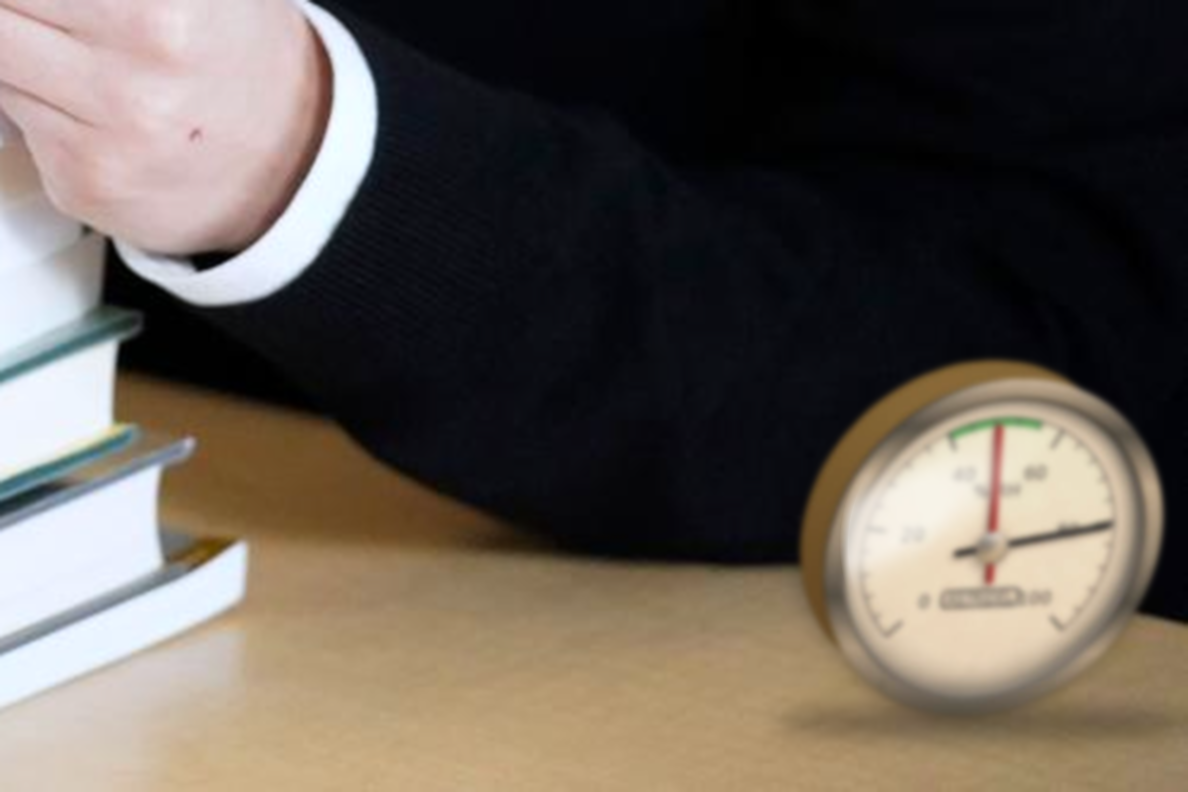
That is 48 %
